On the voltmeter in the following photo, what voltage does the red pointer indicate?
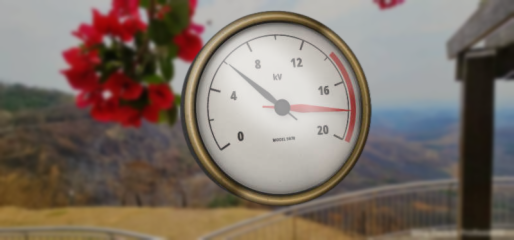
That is 18 kV
